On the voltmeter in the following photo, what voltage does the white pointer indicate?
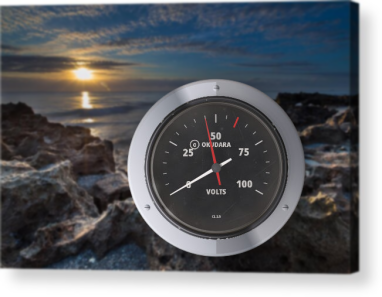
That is 0 V
